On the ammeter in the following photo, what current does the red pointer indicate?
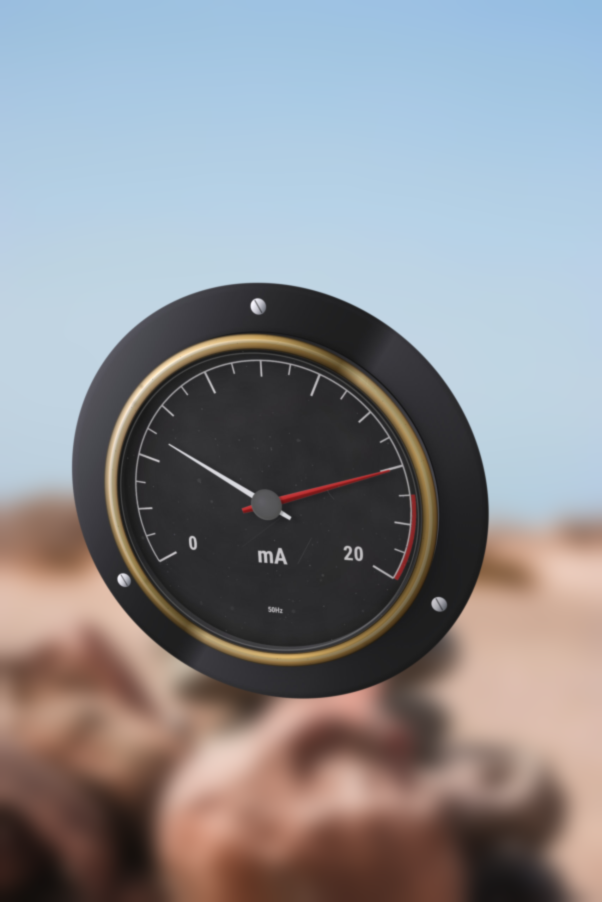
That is 16 mA
